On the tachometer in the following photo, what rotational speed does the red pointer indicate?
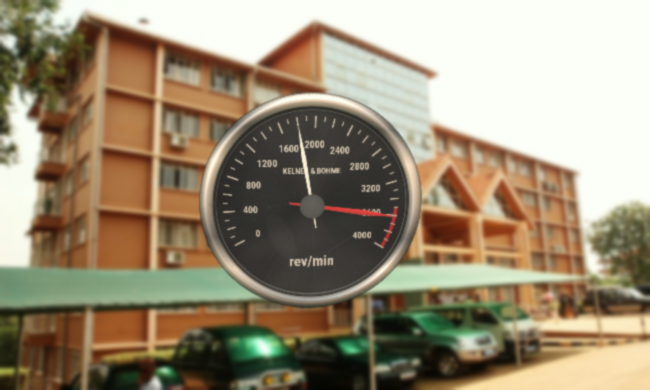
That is 3600 rpm
